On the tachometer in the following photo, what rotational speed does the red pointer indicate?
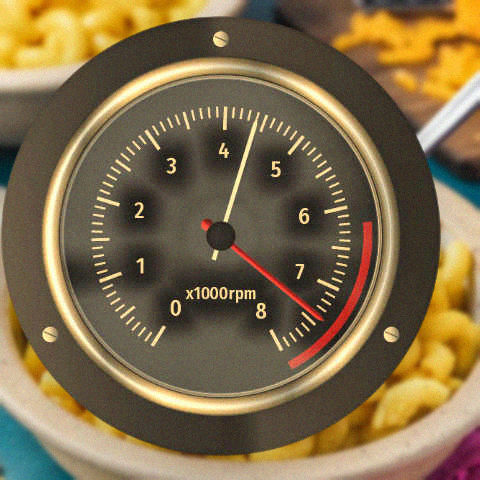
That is 7400 rpm
